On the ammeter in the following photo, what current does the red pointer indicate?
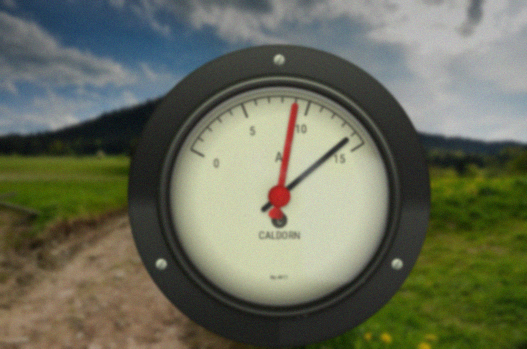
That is 9 A
